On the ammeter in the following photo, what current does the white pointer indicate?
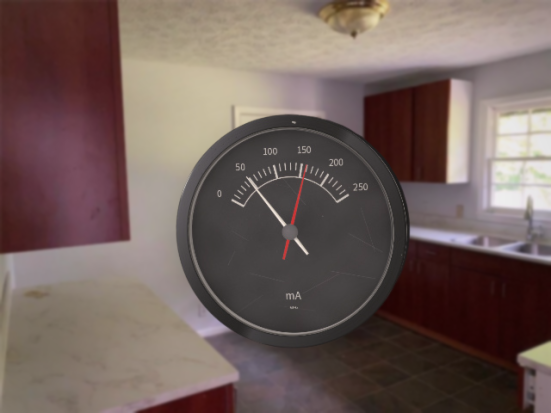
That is 50 mA
